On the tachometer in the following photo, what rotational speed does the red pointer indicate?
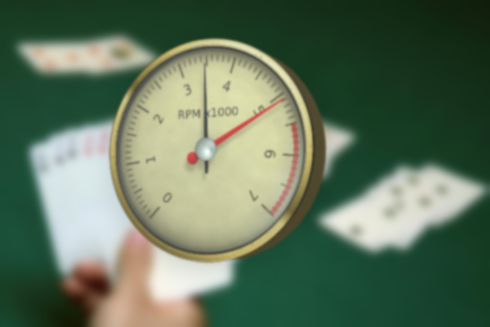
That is 5100 rpm
